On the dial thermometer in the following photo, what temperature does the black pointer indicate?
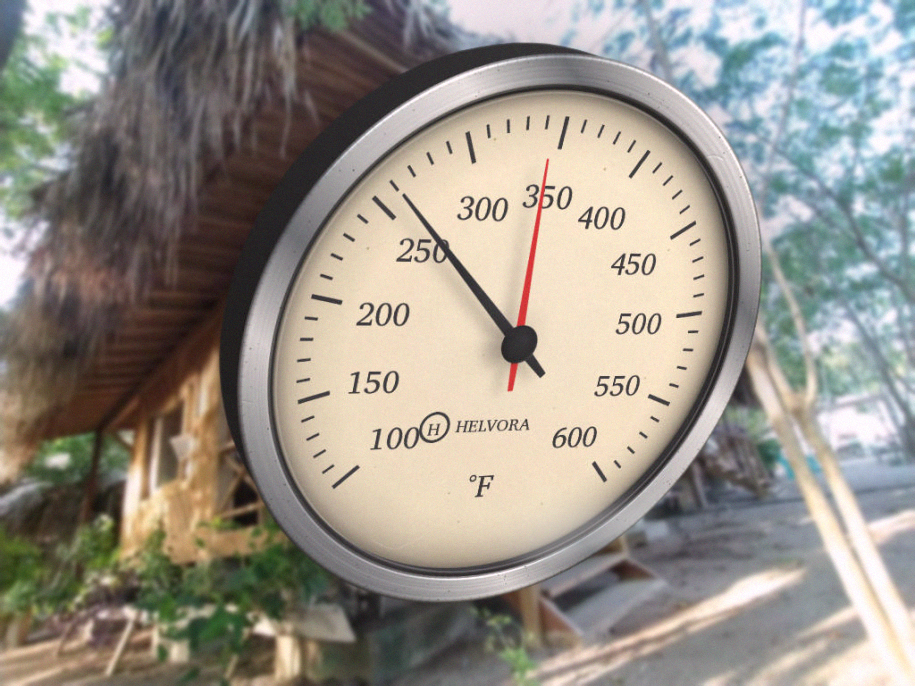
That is 260 °F
